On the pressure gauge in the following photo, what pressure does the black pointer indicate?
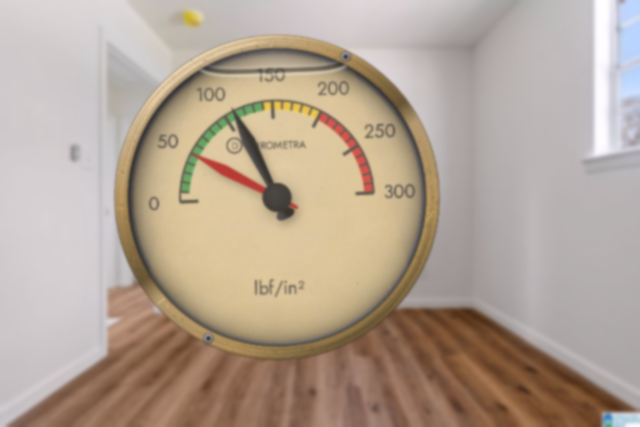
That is 110 psi
